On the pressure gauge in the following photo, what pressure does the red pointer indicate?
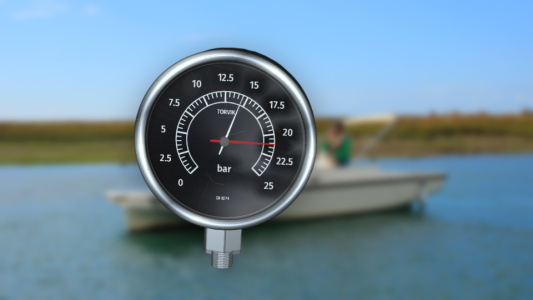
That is 21 bar
